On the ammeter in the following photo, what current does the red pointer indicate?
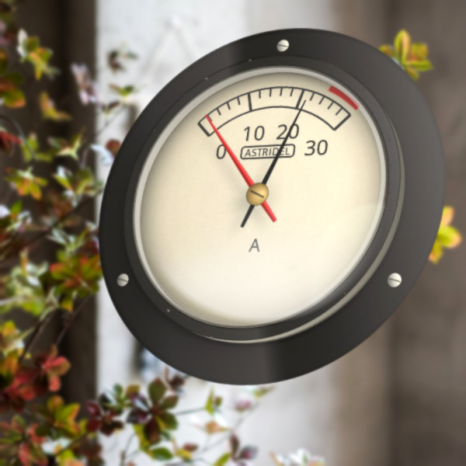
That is 2 A
